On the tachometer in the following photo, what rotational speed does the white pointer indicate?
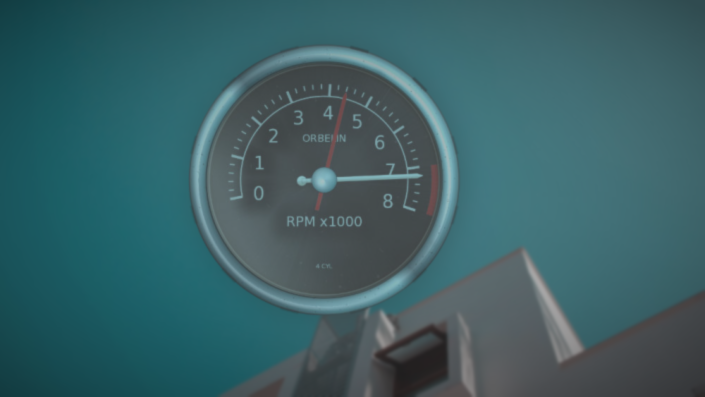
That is 7200 rpm
